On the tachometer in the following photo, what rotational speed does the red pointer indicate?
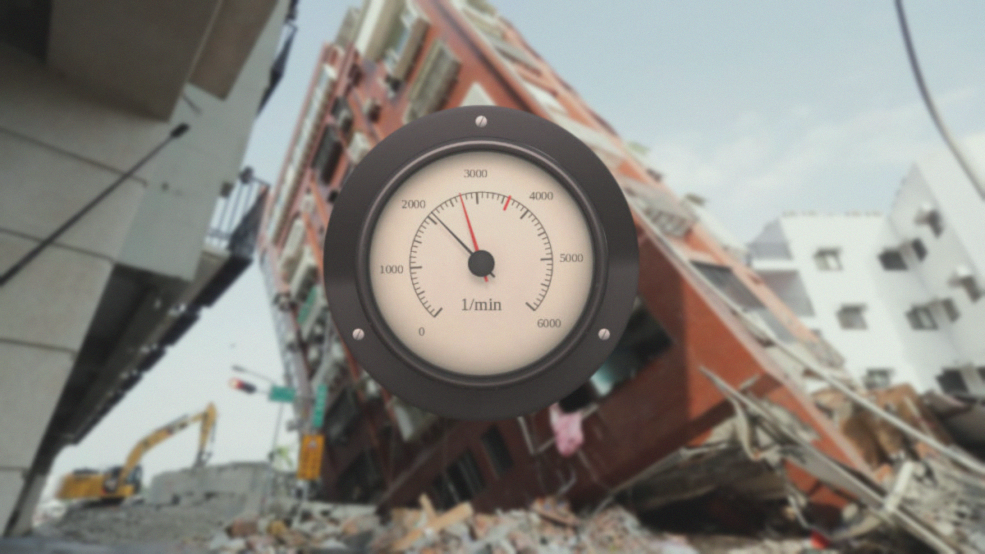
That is 2700 rpm
